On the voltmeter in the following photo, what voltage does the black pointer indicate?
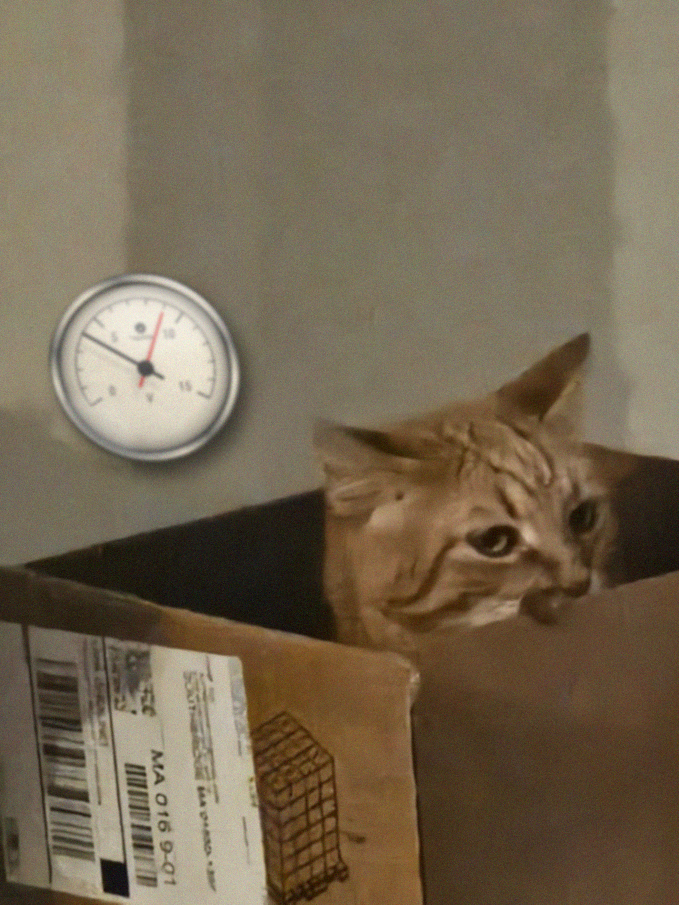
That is 4 V
